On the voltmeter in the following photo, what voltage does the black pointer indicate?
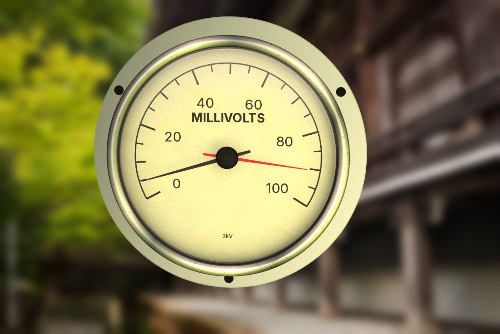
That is 5 mV
